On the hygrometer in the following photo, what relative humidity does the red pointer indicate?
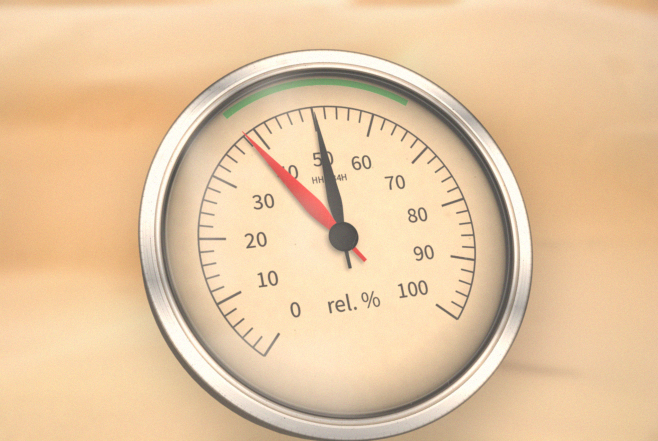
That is 38 %
